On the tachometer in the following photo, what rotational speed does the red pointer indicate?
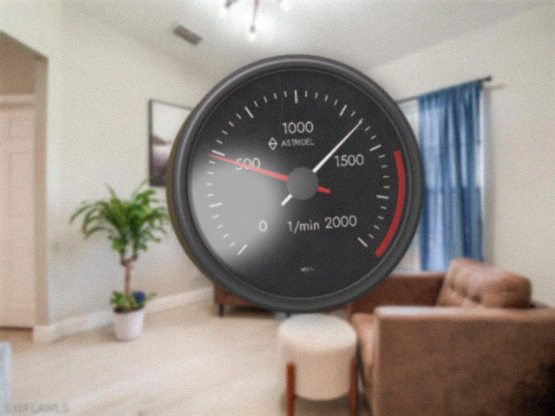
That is 475 rpm
